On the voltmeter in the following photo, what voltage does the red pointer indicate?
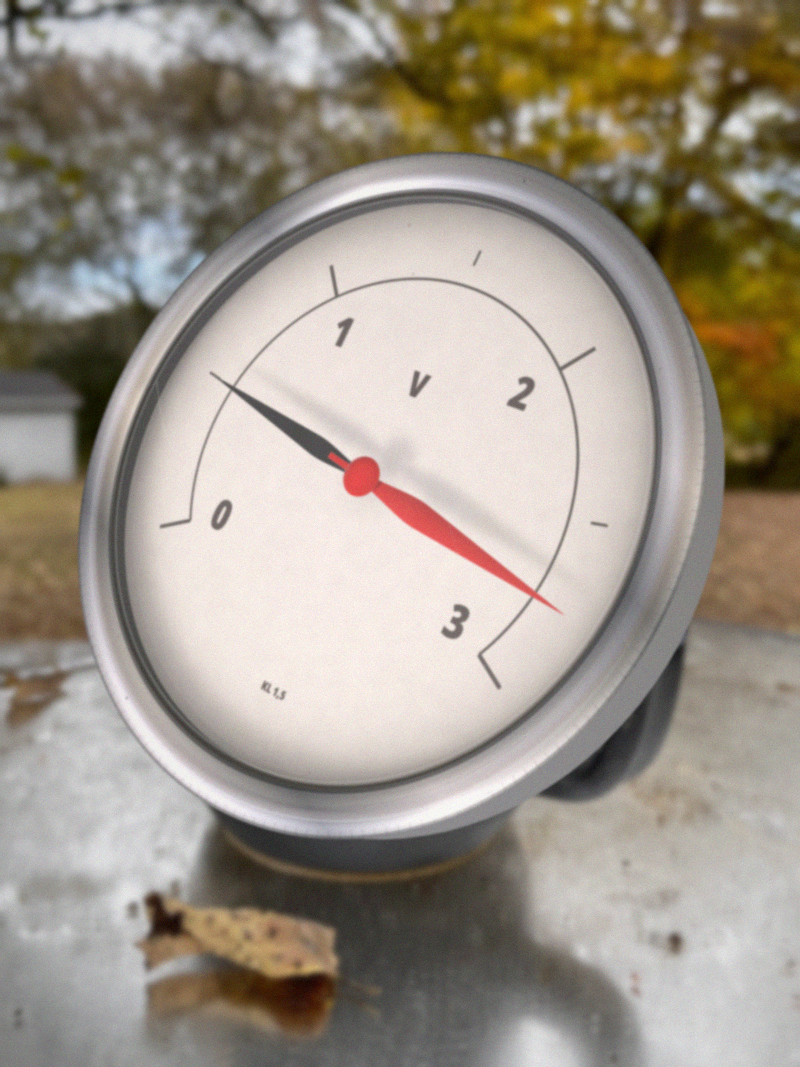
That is 2.75 V
